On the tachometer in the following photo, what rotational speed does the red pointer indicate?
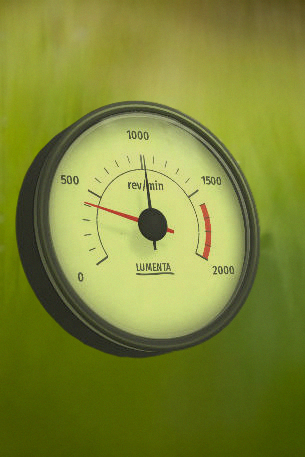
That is 400 rpm
